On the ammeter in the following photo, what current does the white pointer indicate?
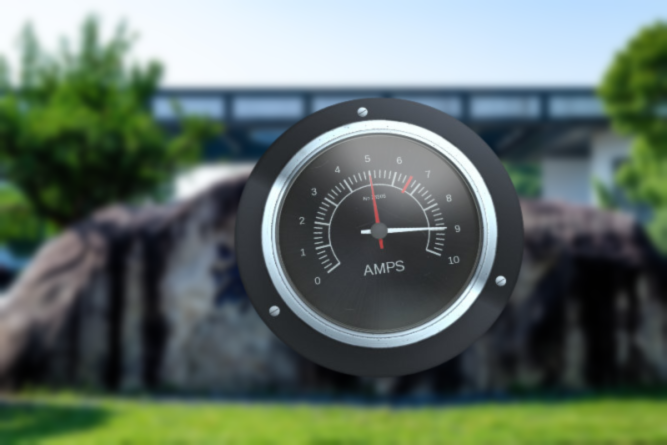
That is 9 A
